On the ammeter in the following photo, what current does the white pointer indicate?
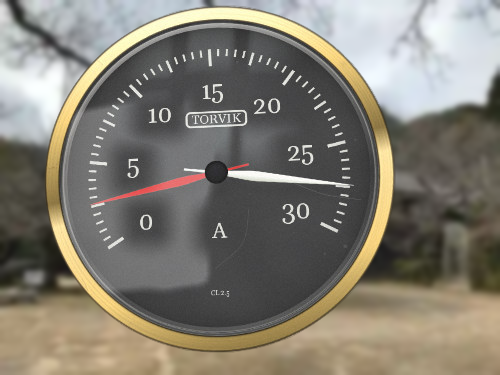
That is 27.5 A
